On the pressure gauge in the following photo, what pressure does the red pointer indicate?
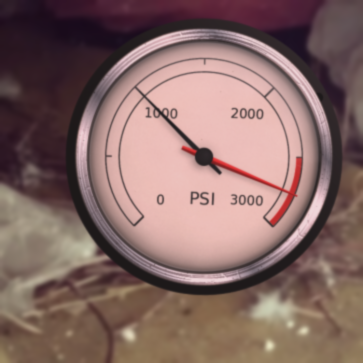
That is 2750 psi
